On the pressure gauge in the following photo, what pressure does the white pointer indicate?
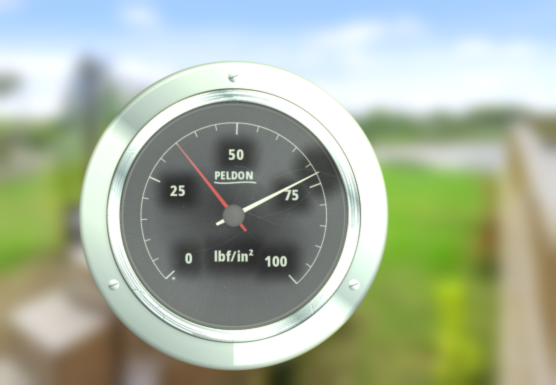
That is 72.5 psi
